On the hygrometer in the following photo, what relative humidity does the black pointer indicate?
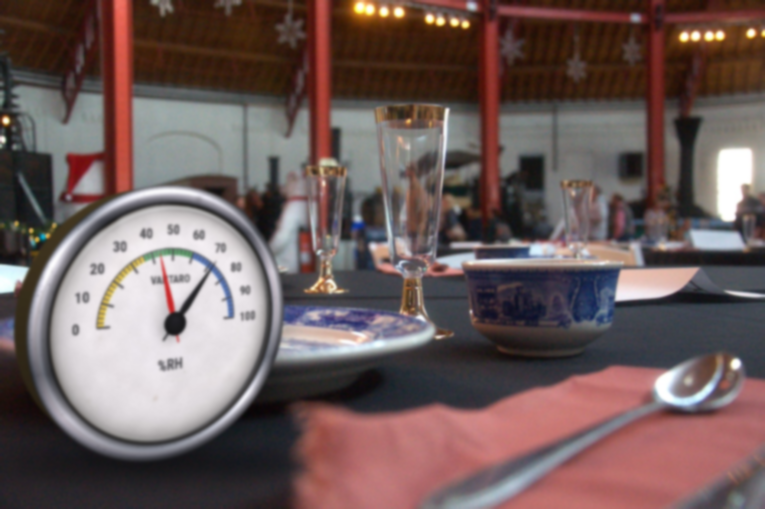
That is 70 %
